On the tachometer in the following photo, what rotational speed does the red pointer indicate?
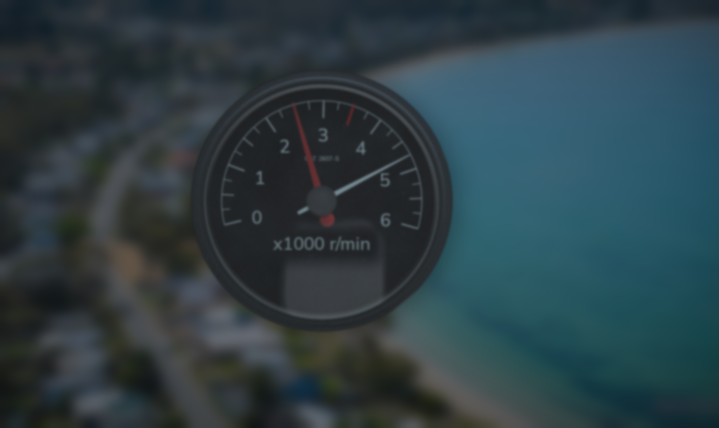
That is 2500 rpm
